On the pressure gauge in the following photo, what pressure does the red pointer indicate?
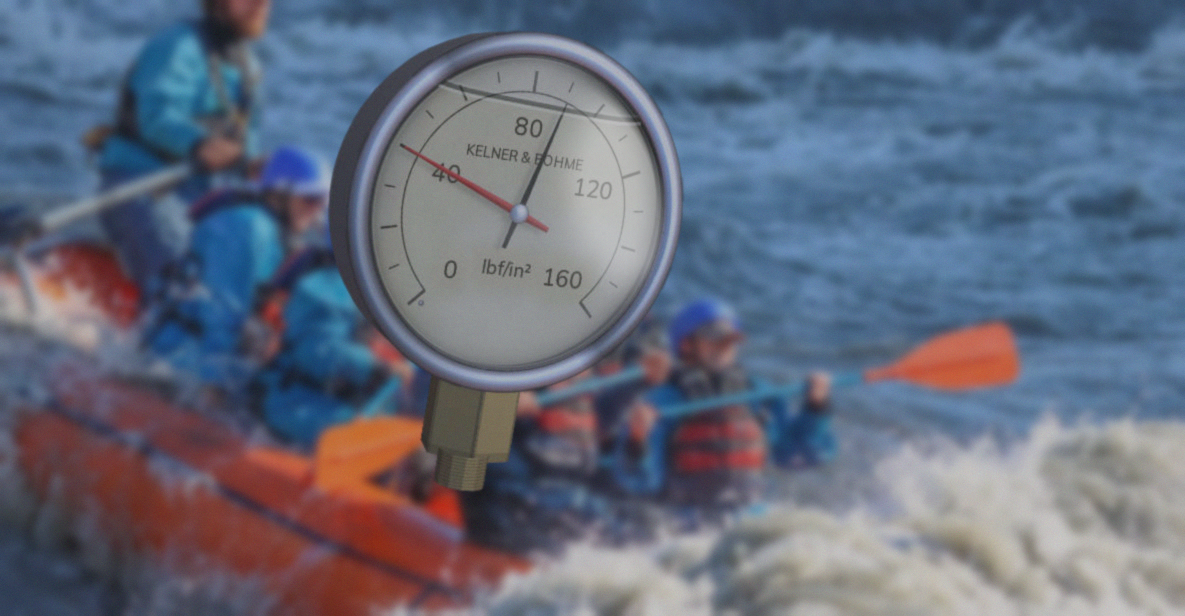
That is 40 psi
